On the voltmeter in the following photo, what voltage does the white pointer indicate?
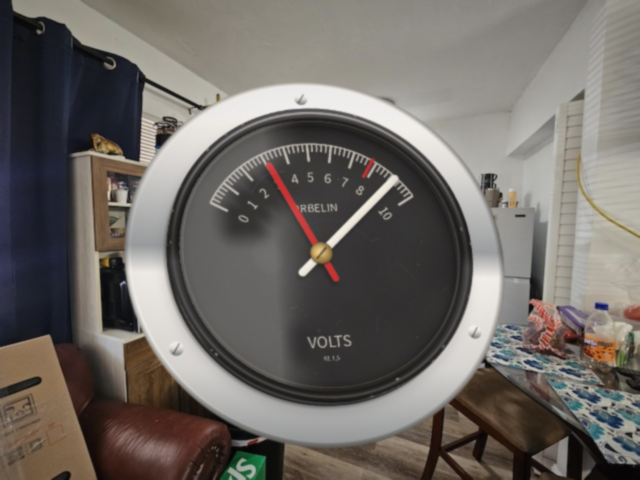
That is 9 V
